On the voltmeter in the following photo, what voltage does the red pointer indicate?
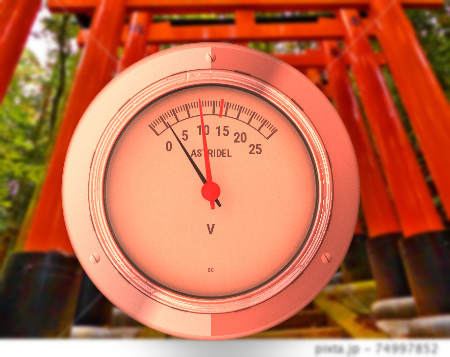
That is 10 V
